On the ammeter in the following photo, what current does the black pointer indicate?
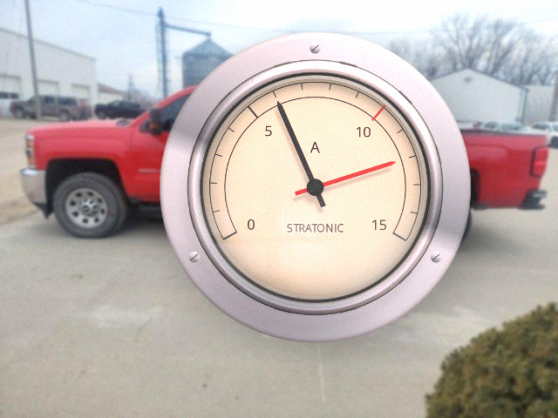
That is 6 A
